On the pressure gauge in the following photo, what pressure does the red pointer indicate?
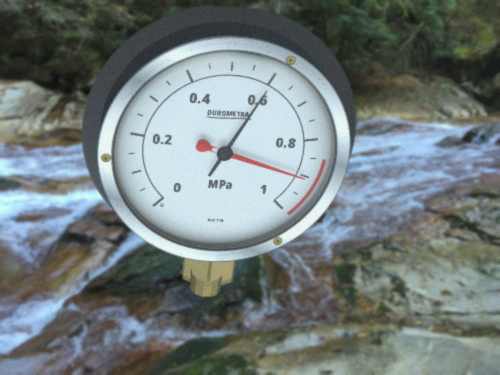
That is 0.9 MPa
